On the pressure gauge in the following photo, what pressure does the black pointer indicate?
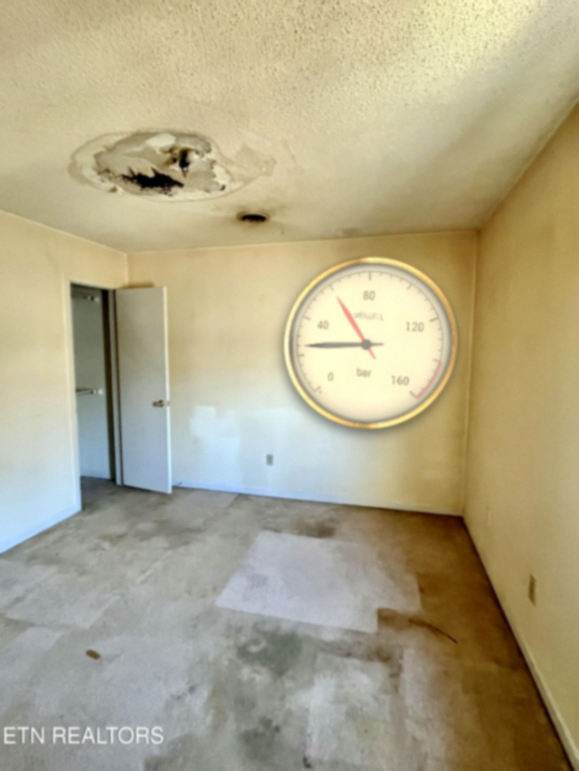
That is 25 bar
